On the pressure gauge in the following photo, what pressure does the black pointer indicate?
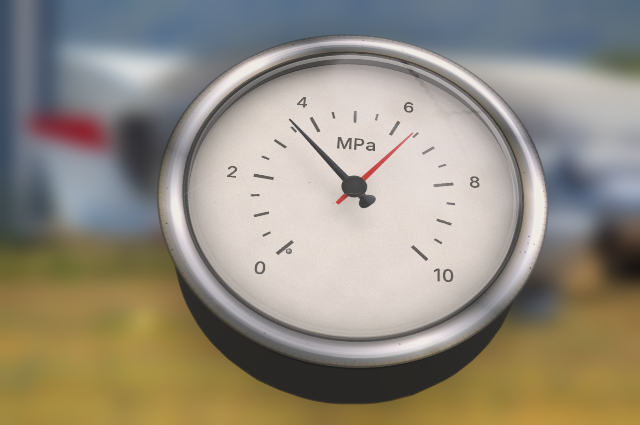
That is 3.5 MPa
